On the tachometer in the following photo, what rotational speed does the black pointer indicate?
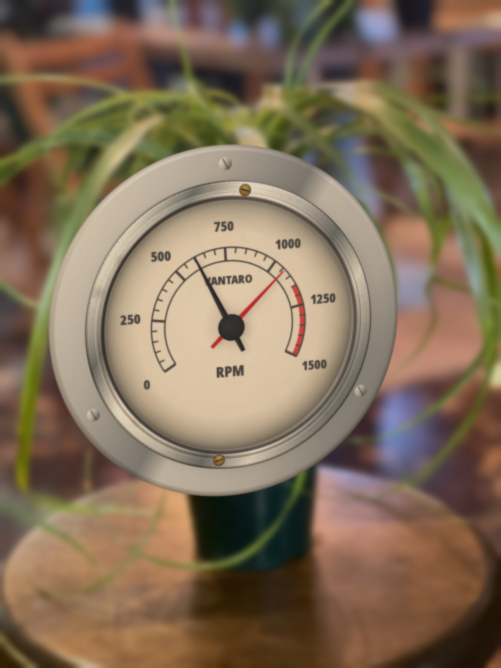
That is 600 rpm
